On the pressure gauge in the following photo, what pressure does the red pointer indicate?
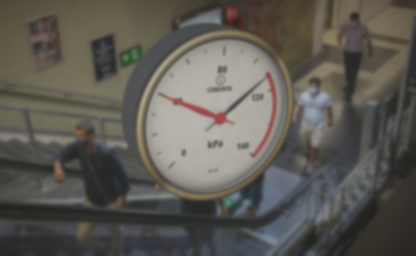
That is 40 kPa
